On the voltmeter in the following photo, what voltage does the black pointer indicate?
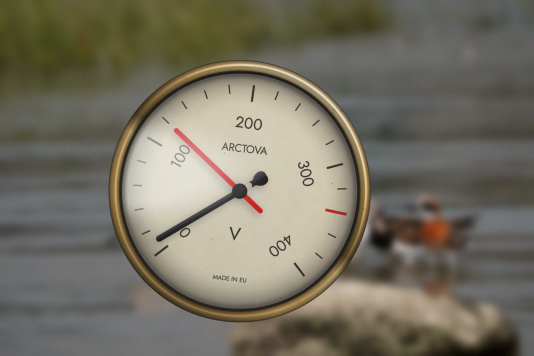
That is 10 V
